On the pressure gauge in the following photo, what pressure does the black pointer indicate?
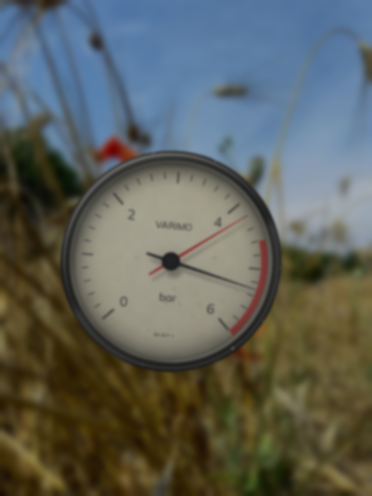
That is 5.3 bar
